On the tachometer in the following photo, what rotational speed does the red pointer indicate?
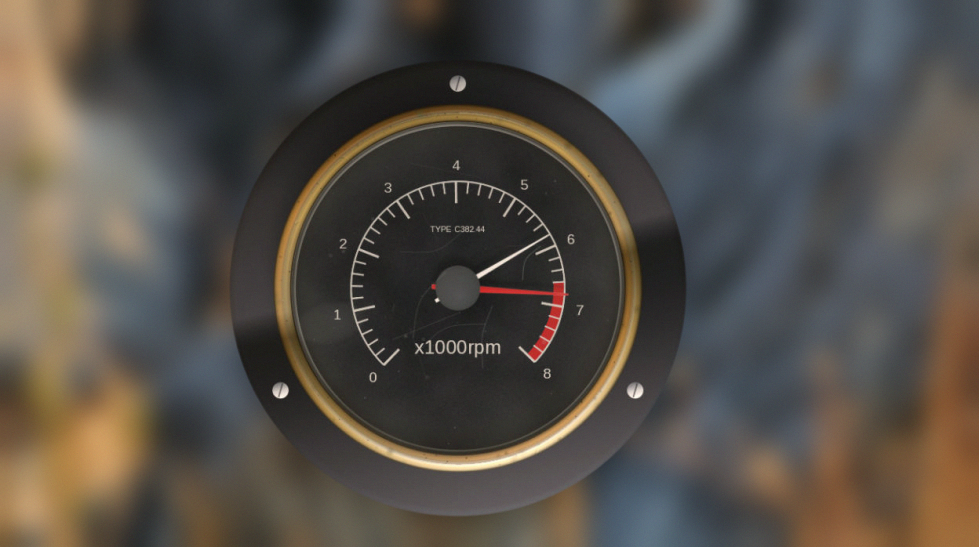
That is 6800 rpm
